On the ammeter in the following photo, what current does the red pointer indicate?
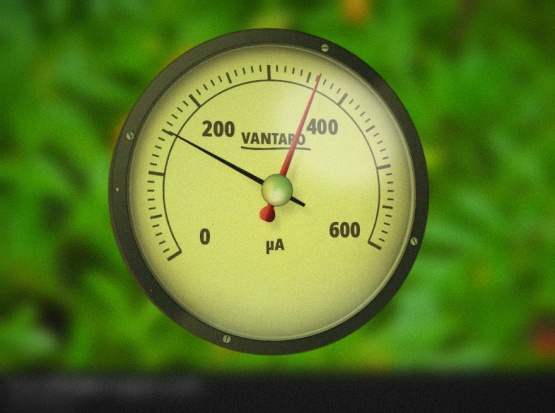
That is 360 µA
